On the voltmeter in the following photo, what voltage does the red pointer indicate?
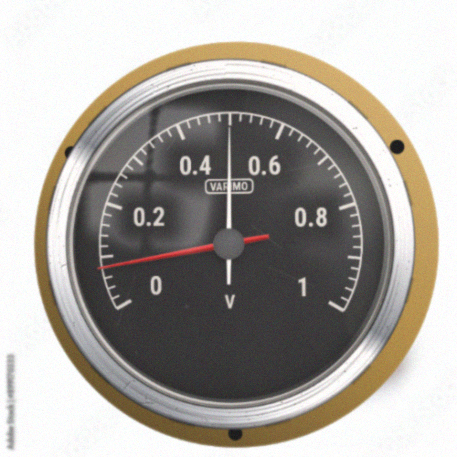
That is 0.08 V
